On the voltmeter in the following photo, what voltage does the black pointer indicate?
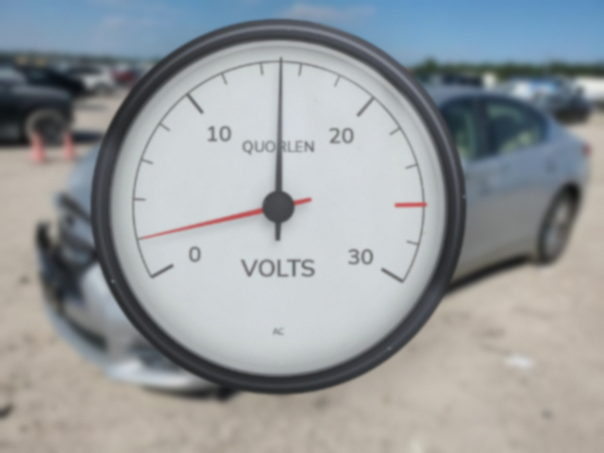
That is 15 V
